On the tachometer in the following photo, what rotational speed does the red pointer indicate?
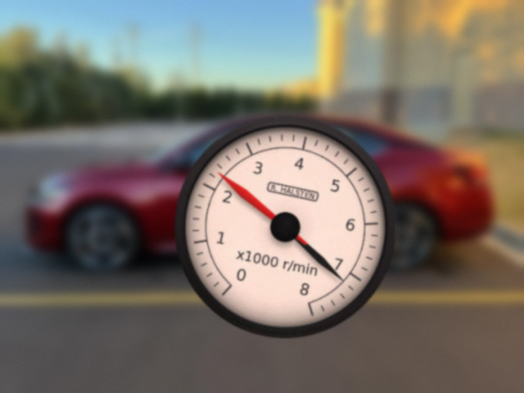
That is 2300 rpm
